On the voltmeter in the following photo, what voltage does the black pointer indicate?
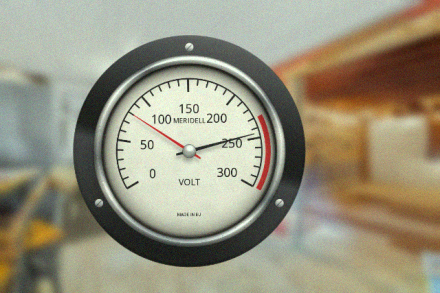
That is 245 V
